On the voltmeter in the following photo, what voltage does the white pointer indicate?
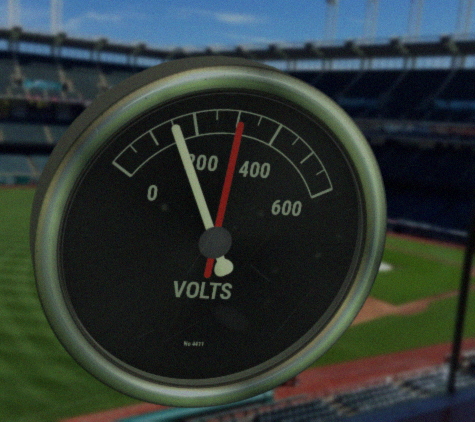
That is 150 V
